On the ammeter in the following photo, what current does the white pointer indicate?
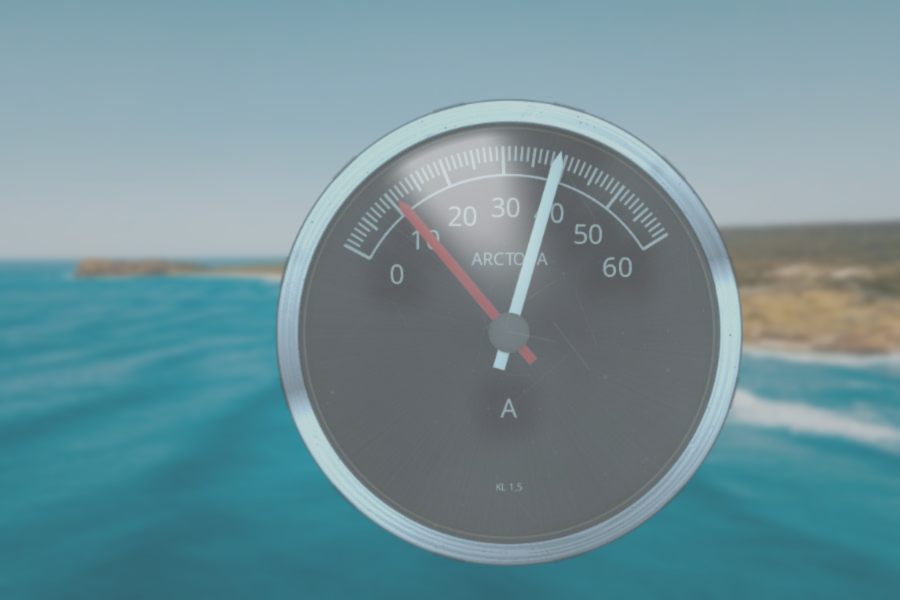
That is 39 A
